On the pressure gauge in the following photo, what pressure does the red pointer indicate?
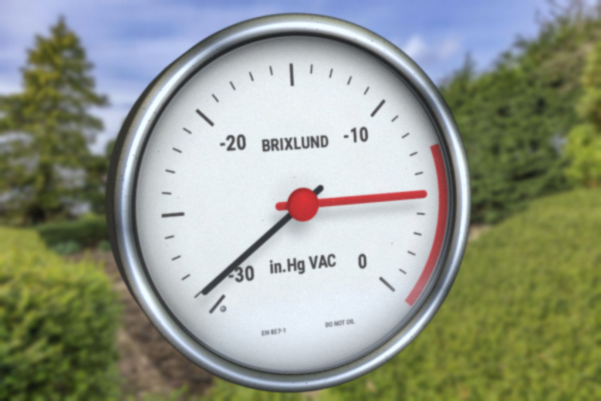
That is -5 inHg
